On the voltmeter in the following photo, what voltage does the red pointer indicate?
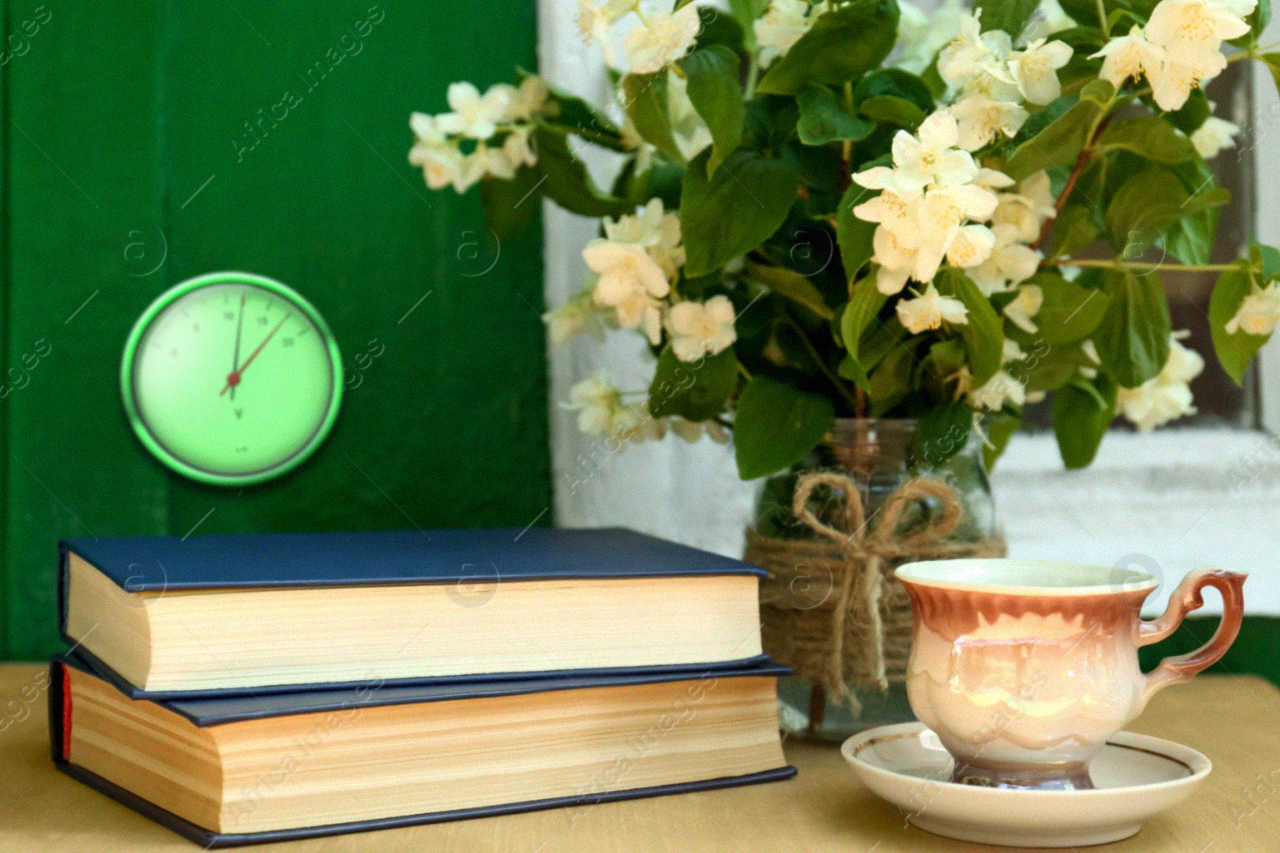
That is 17.5 V
